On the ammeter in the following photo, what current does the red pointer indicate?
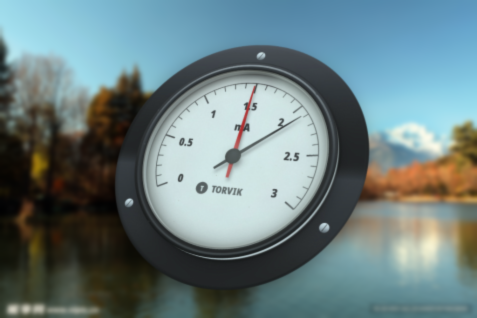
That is 1.5 mA
